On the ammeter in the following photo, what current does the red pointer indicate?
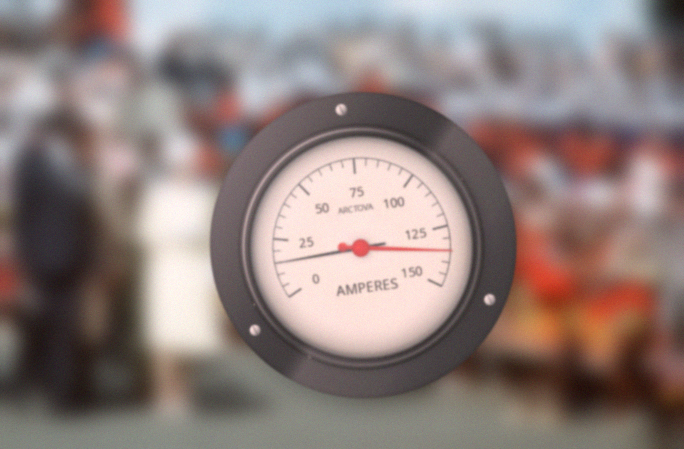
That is 135 A
